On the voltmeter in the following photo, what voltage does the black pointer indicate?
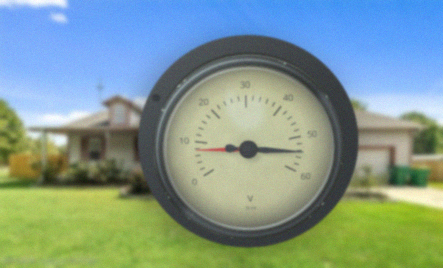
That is 54 V
